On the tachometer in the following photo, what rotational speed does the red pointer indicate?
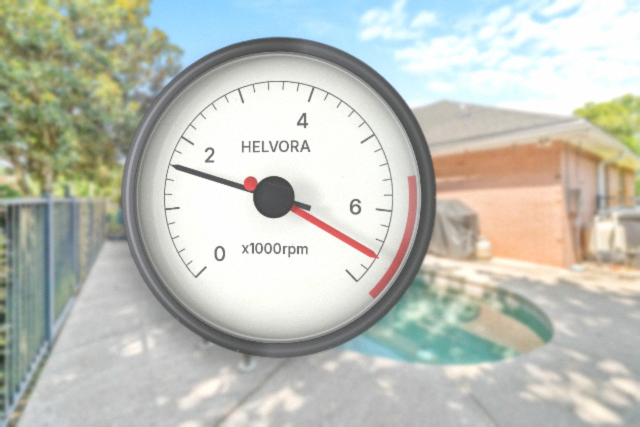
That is 6600 rpm
